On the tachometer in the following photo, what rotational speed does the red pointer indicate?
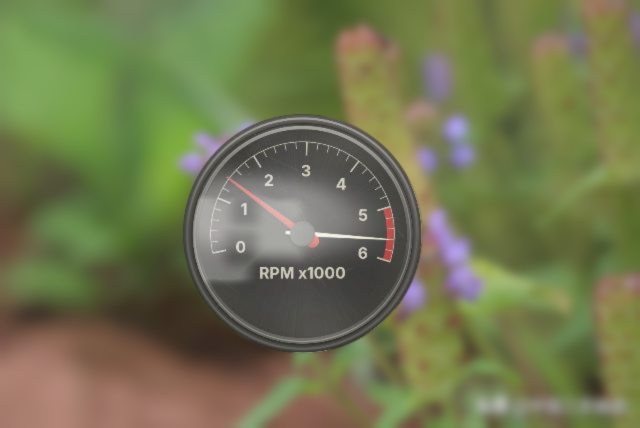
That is 1400 rpm
